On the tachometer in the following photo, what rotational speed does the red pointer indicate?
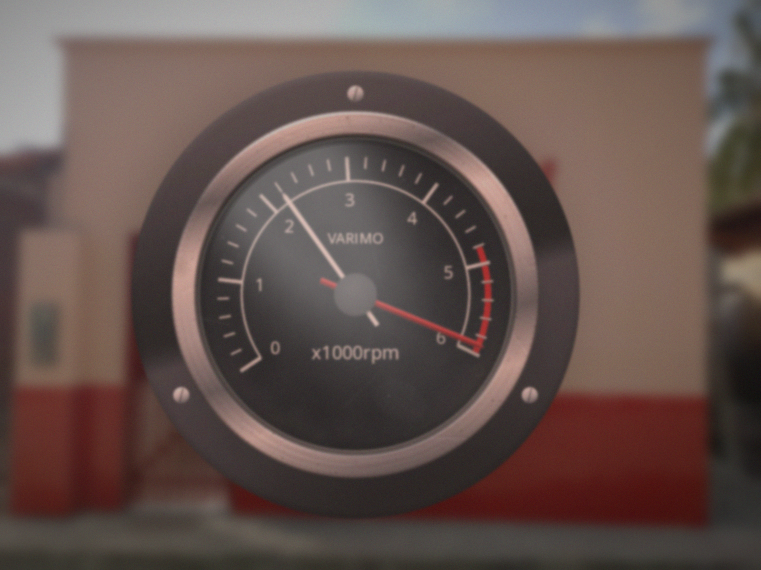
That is 5900 rpm
